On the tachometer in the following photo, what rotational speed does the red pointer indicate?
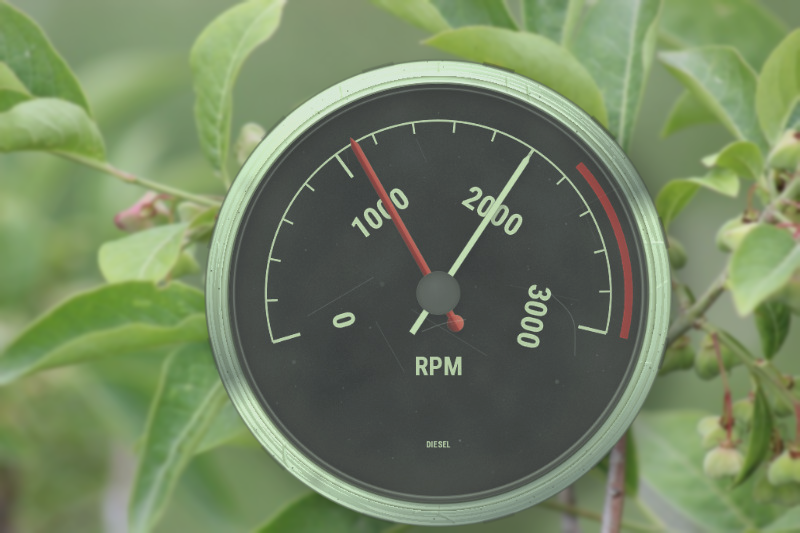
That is 1100 rpm
